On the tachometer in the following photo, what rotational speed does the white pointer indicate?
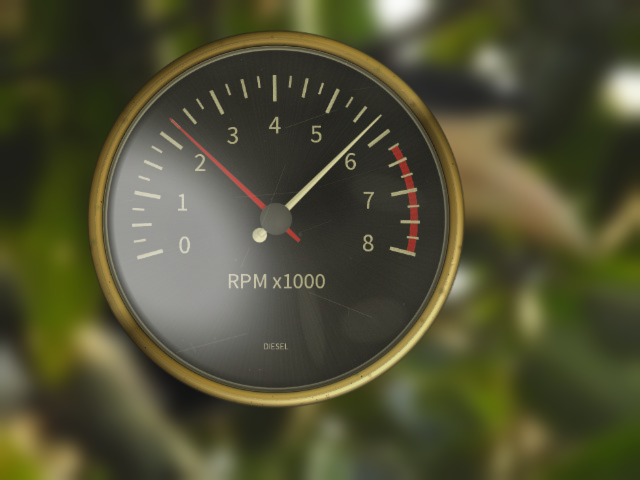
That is 5750 rpm
